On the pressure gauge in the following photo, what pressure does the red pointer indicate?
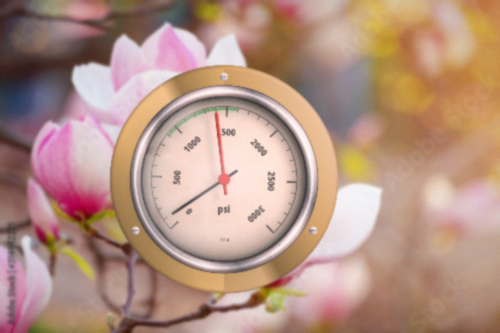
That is 1400 psi
